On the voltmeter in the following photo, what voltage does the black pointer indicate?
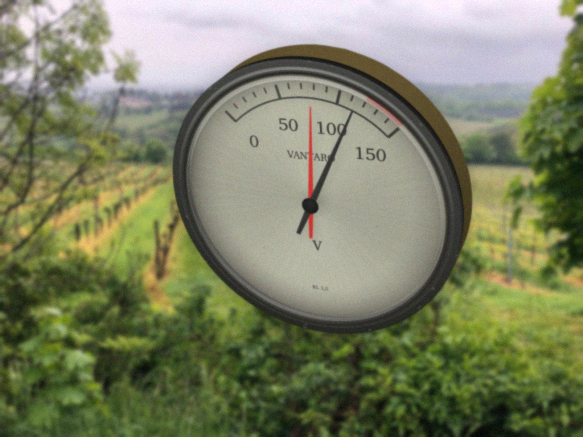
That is 115 V
